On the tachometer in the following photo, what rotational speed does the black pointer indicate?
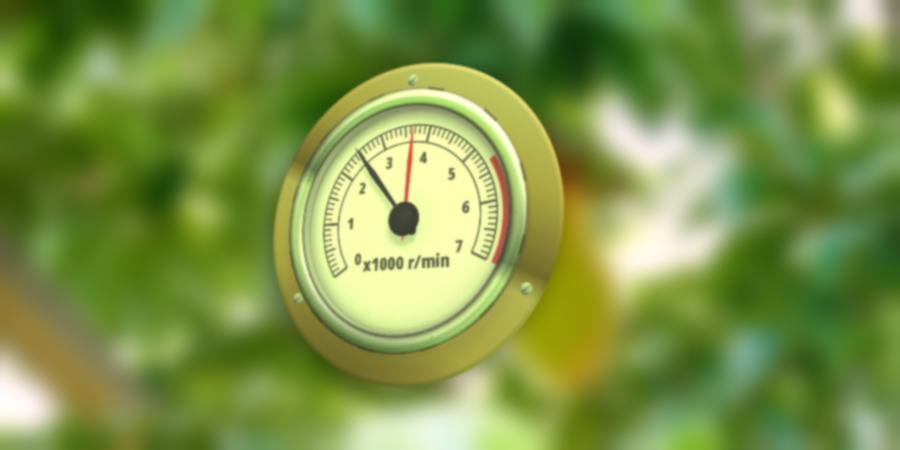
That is 2500 rpm
